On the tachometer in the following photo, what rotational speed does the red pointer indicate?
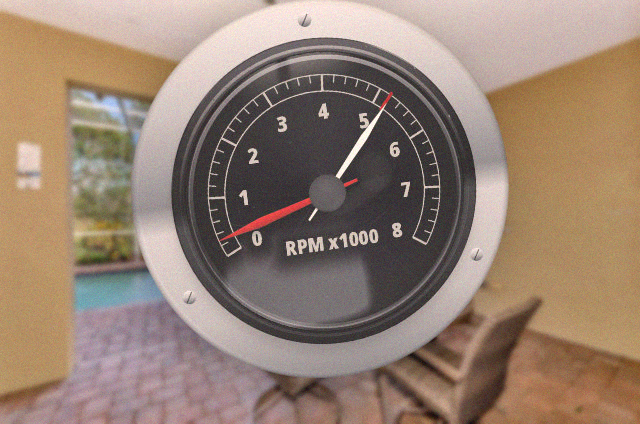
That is 300 rpm
